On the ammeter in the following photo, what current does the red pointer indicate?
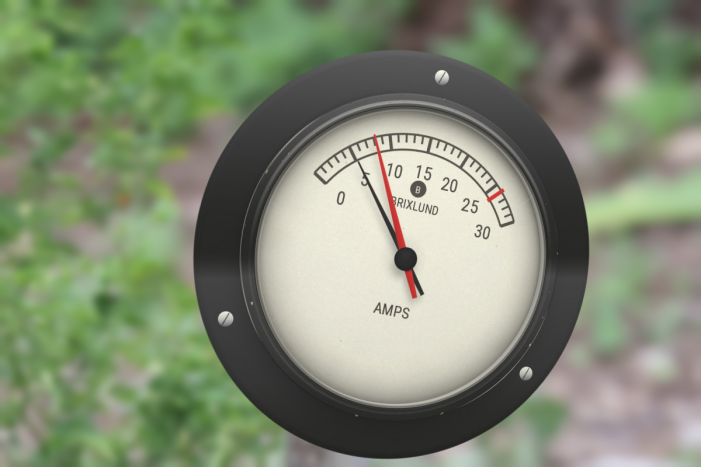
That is 8 A
